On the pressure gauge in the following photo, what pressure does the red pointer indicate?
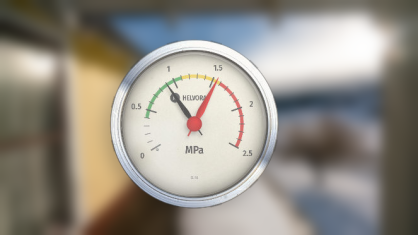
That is 1.55 MPa
